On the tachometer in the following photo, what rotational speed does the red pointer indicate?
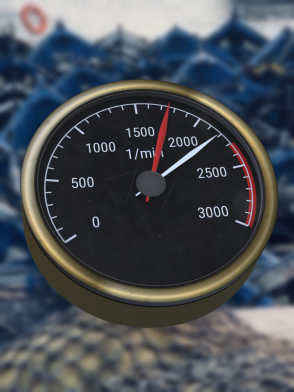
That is 1750 rpm
